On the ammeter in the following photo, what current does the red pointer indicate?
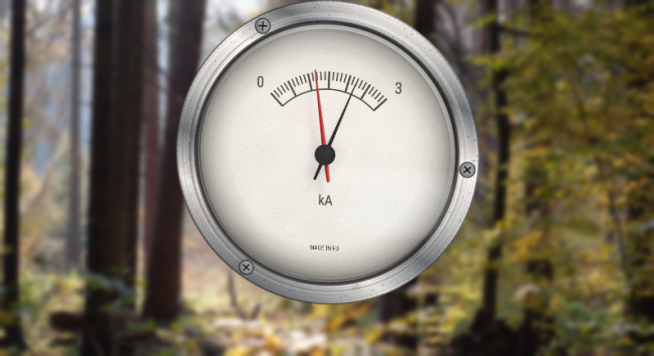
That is 1.2 kA
